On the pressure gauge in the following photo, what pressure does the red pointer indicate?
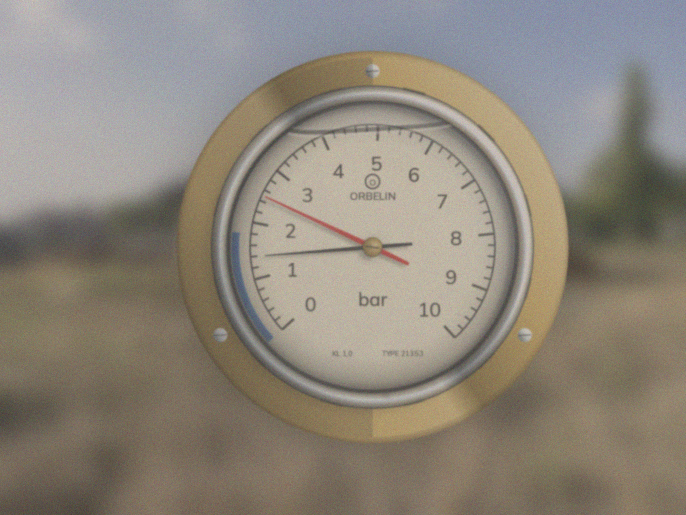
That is 2.5 bar
